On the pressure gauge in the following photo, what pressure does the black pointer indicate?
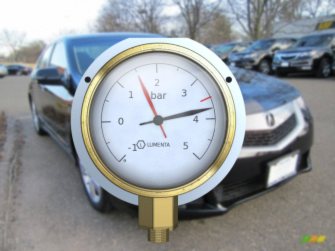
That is 3.75 bar
